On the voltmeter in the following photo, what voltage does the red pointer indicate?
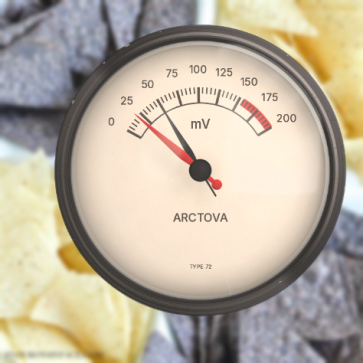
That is 20 mV
